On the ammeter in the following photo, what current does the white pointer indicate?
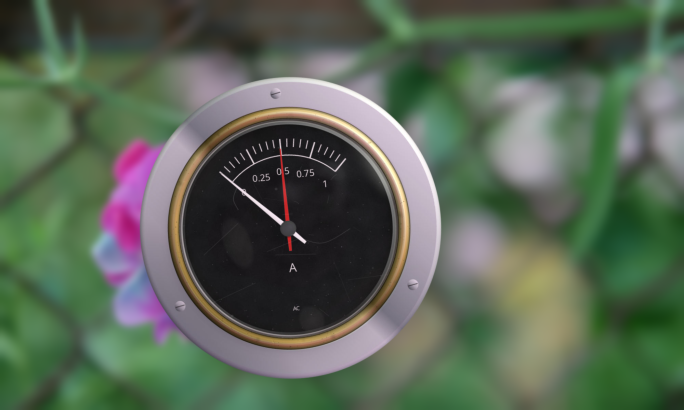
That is 0 A
